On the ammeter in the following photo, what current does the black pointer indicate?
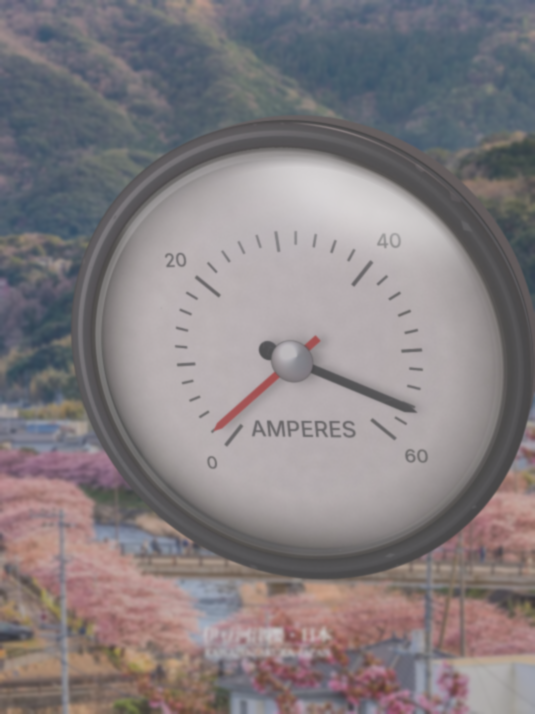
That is 56 A
